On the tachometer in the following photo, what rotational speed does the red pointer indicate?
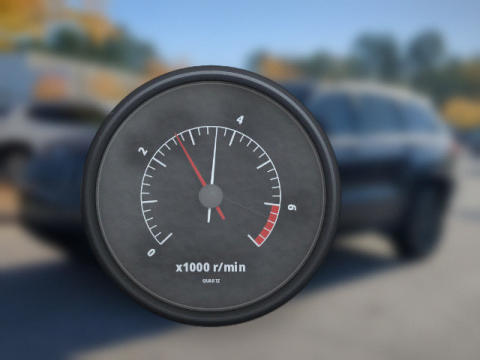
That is 2700 rpm
